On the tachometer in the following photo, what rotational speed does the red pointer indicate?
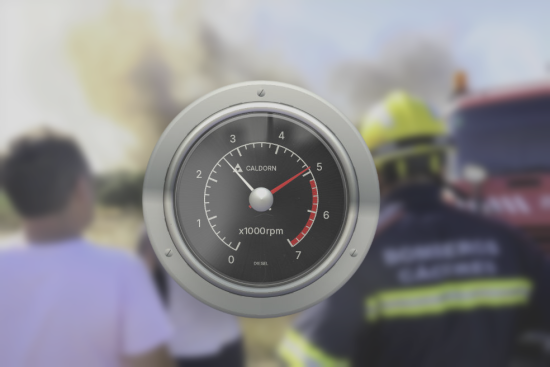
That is 4900 rpm
